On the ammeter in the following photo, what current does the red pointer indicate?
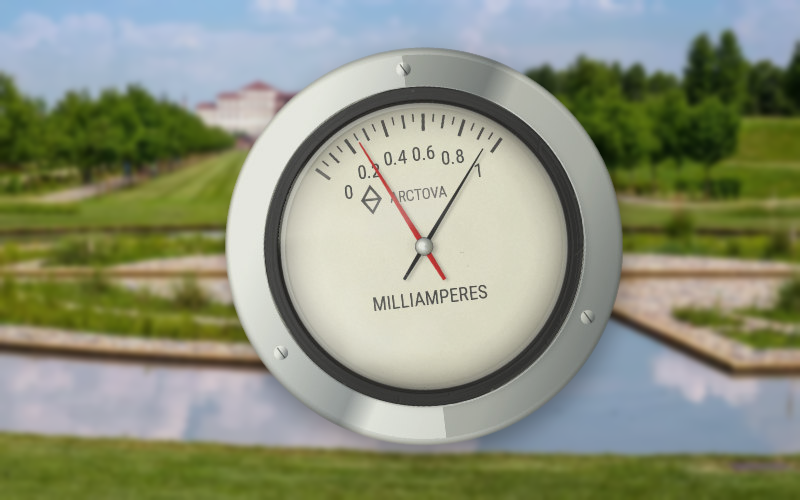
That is 0.25 mA
